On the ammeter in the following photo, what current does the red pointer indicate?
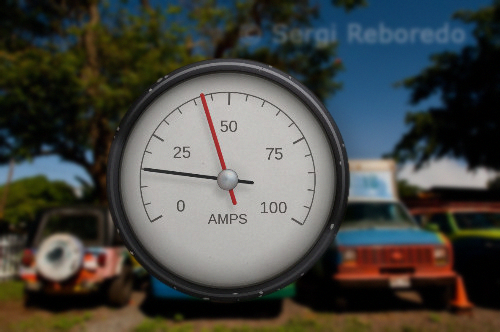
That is 42.5 A
